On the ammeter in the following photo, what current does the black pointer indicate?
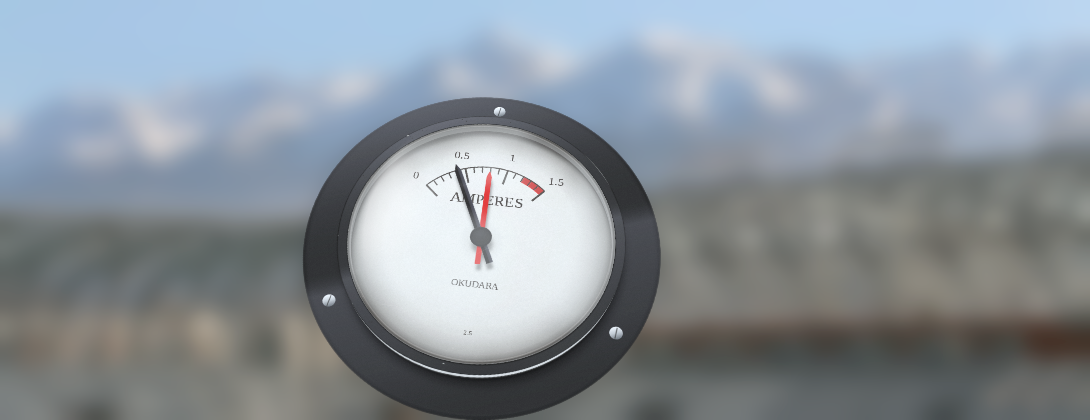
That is 0.4 A
